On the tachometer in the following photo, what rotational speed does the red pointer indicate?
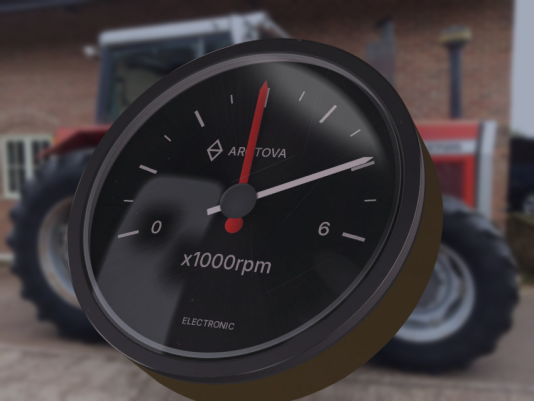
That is 3000 rpm
